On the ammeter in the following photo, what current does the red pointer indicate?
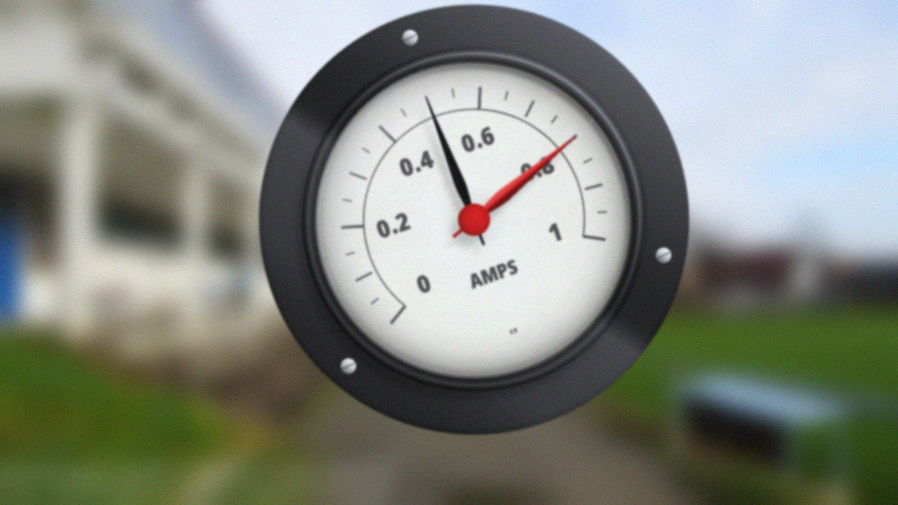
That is 0.8 A
